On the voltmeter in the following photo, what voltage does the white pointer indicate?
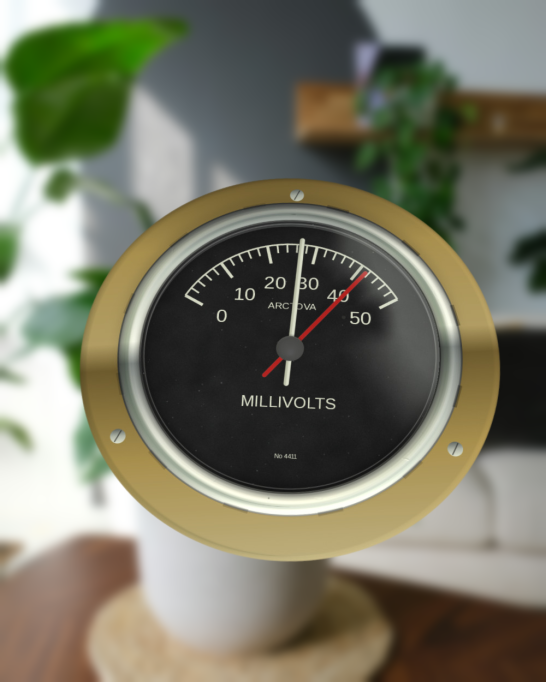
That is 27 mV
